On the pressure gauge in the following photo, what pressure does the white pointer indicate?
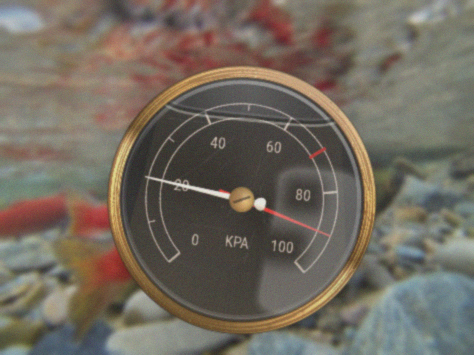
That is 20 kPa
